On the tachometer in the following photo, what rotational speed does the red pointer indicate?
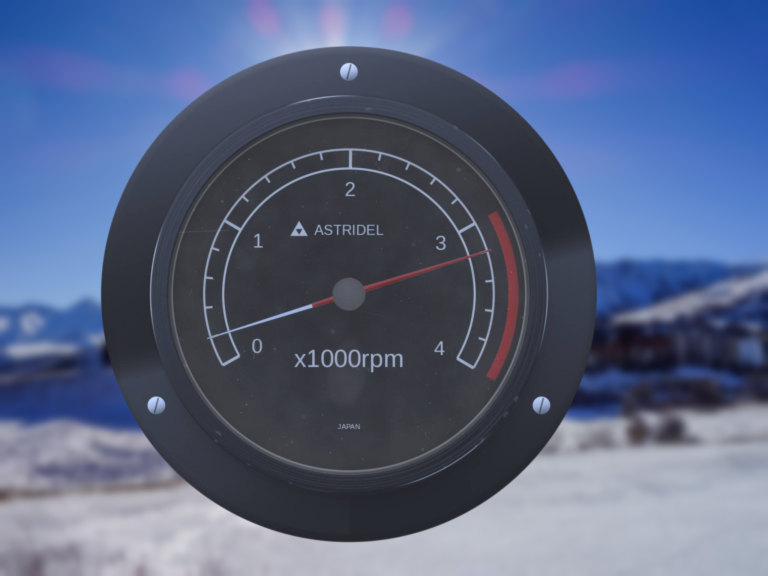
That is 3200 rpm
